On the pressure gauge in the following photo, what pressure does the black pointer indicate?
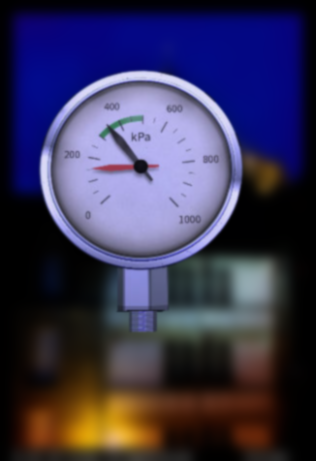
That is 350 kPa
